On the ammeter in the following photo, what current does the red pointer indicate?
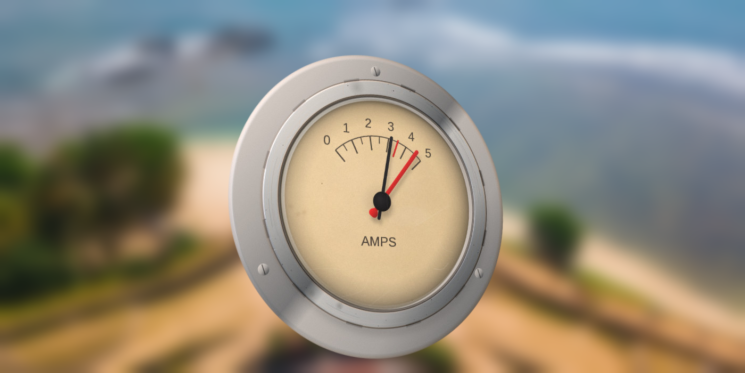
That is 4.5 A
